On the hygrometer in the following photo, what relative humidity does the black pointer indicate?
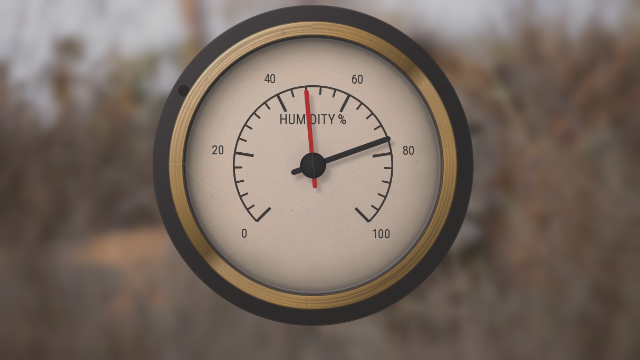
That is 76 %
